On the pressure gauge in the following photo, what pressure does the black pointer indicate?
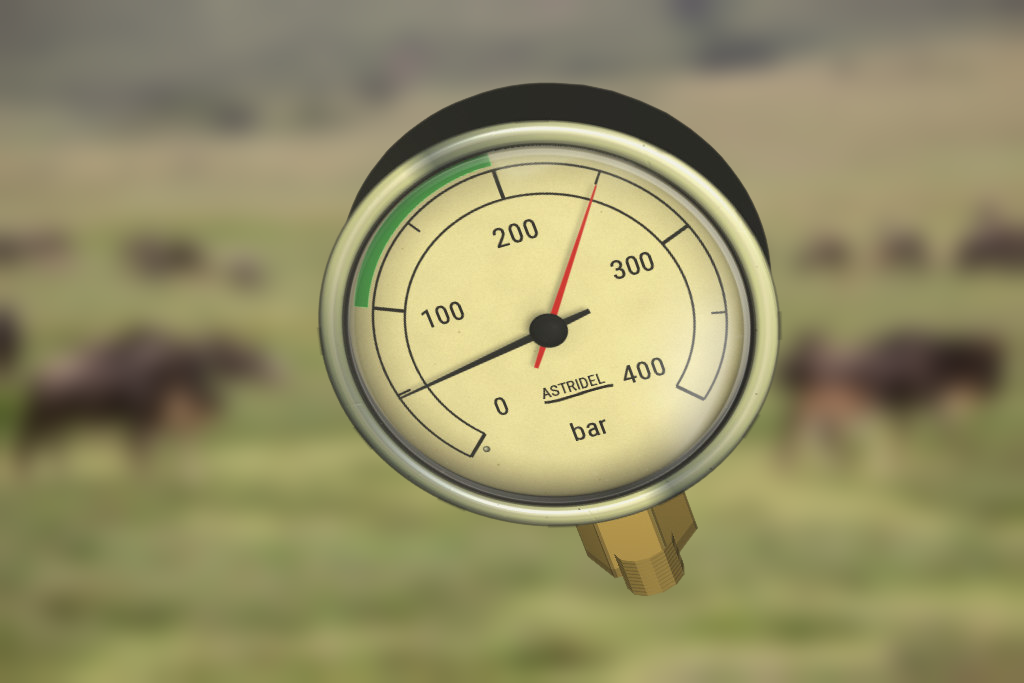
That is 50 bar
